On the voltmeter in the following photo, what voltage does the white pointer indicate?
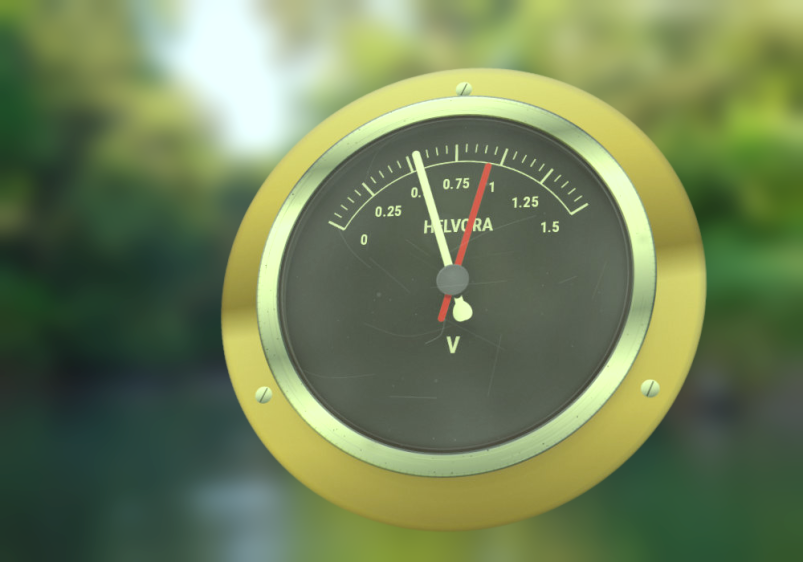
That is 0.55 V
